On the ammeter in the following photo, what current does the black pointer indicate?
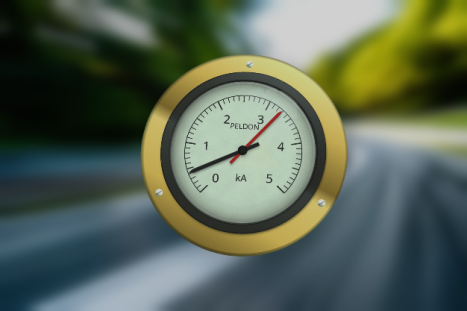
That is 0.4 kA
